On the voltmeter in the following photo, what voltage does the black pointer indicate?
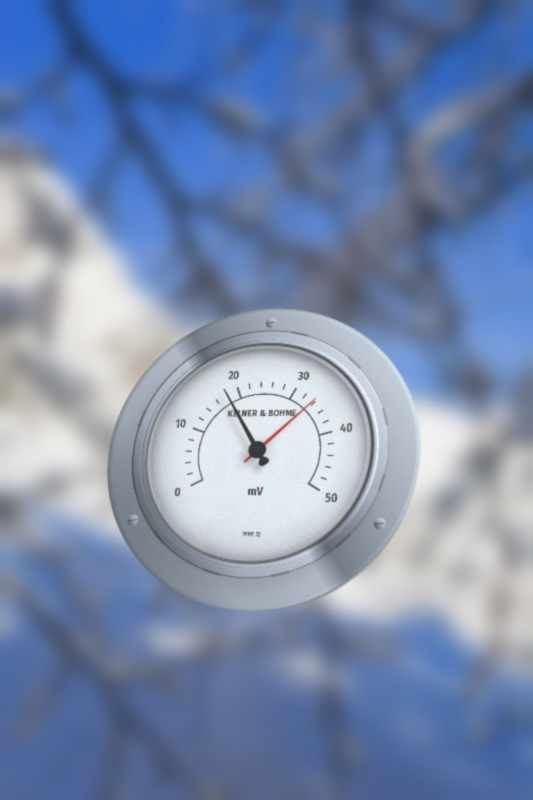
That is 18 mV
